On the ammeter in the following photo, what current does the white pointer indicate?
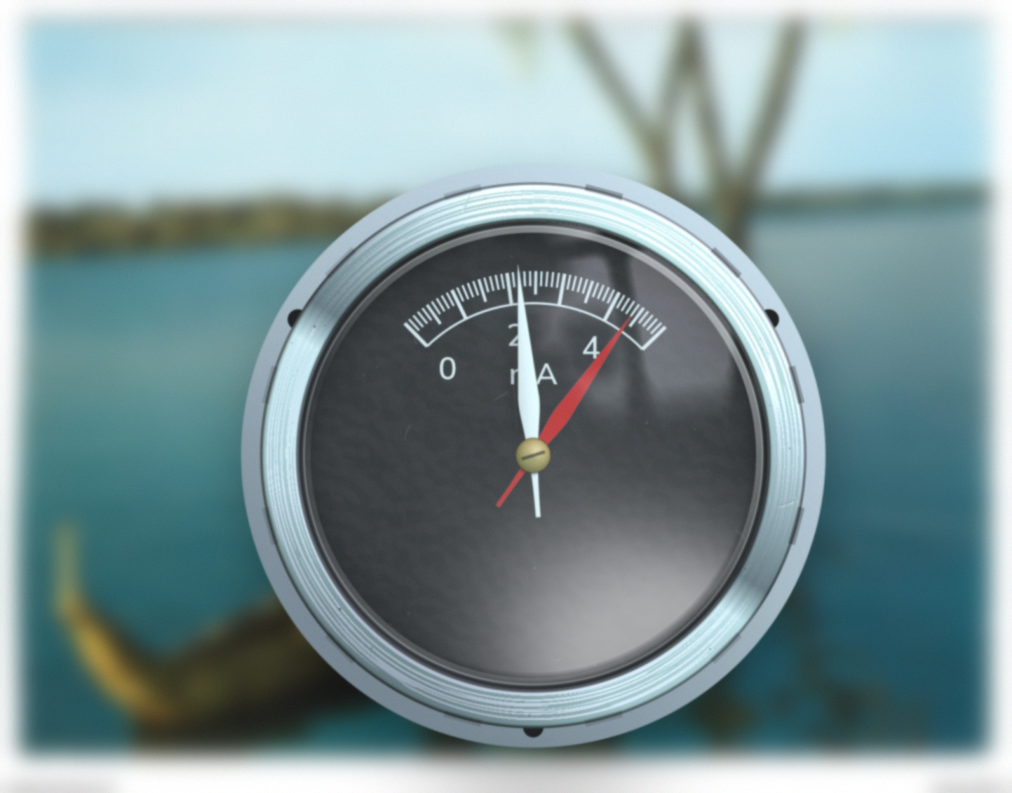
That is 2.2 mA
